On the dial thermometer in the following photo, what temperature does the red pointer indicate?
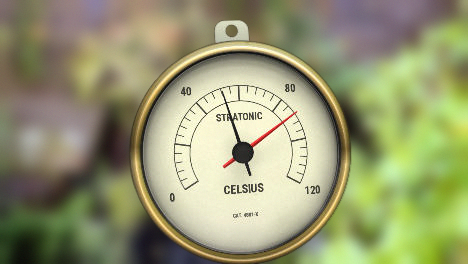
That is 88 °C
